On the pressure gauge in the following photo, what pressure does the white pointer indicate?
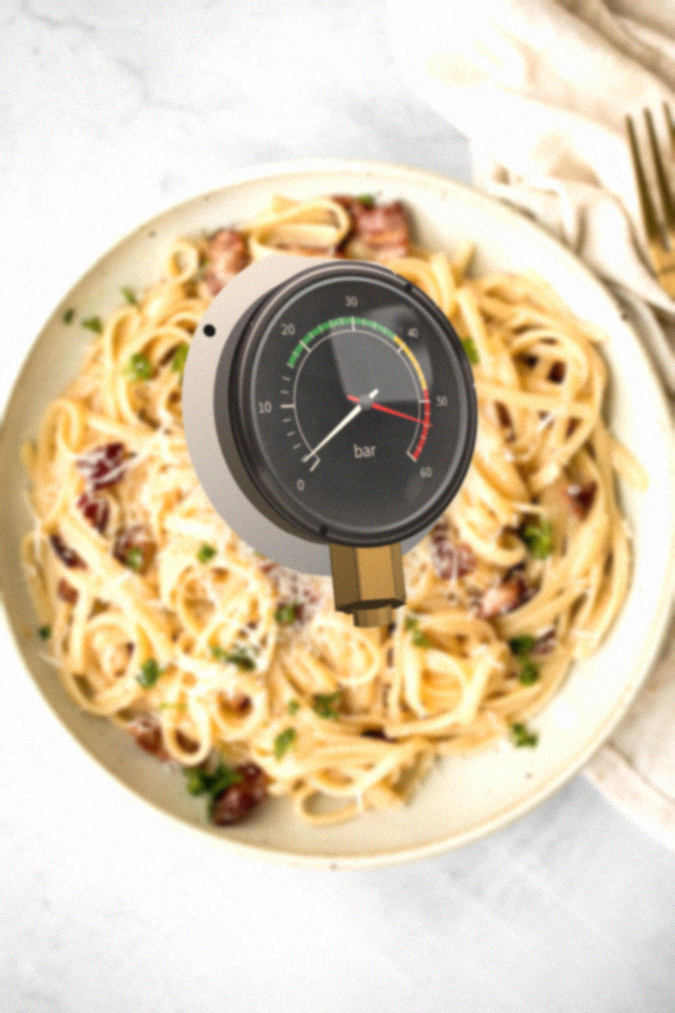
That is 2 bar
